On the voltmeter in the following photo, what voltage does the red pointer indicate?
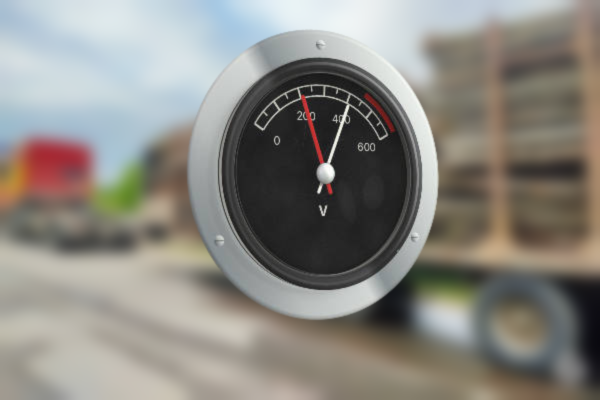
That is 200 V
